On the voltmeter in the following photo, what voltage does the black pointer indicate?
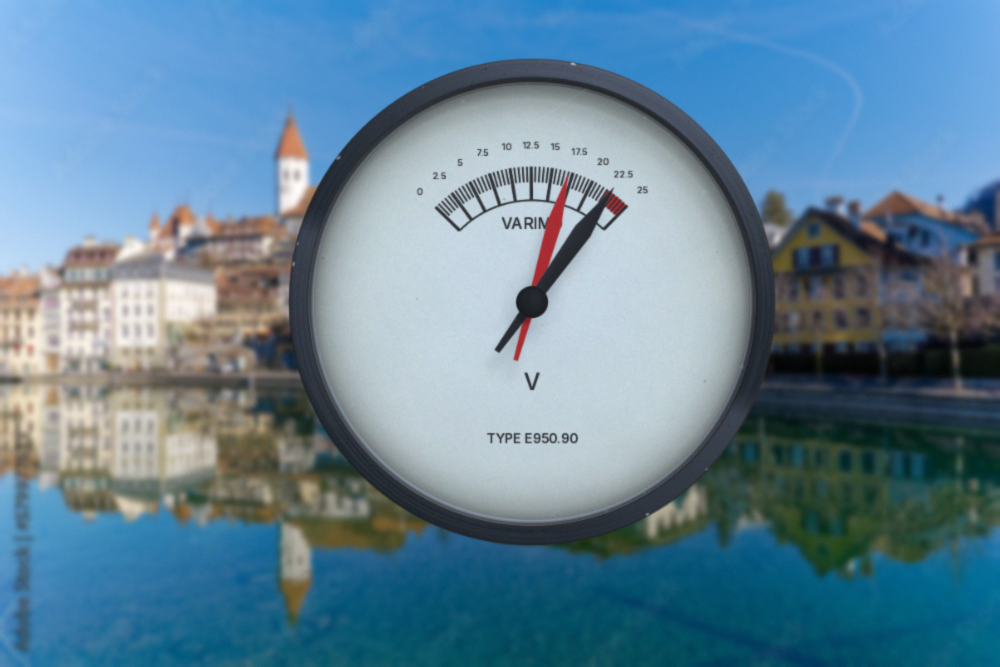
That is 22.5 V
